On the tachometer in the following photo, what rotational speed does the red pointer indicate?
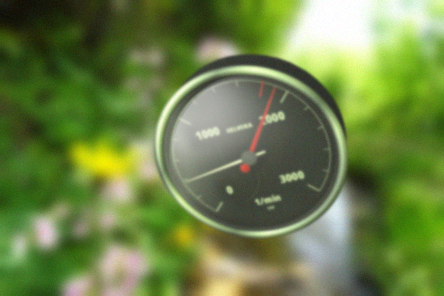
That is 1900 rpm
